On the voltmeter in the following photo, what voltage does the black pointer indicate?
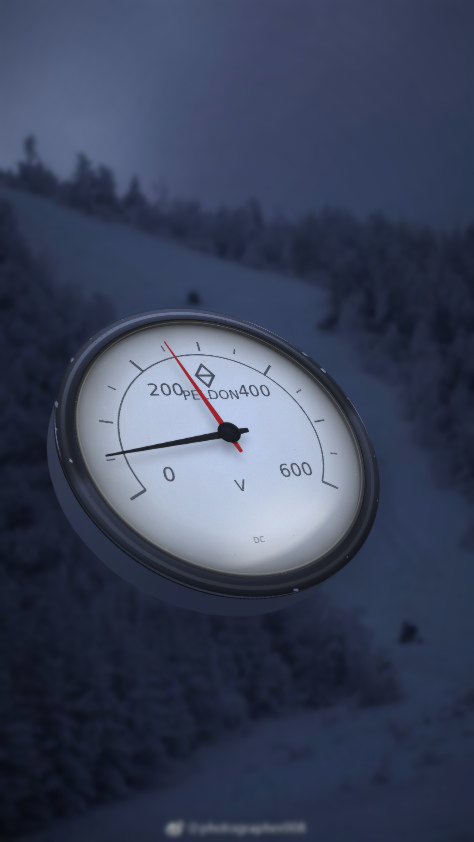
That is 50 V
